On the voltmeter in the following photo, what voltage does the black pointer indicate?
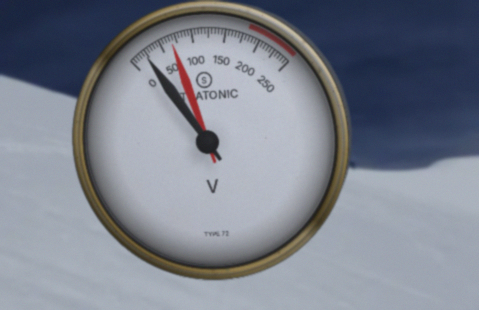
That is 25 V
